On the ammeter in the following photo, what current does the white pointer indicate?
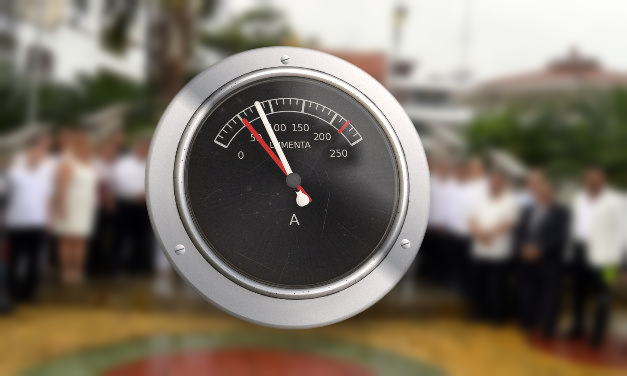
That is 80 A
